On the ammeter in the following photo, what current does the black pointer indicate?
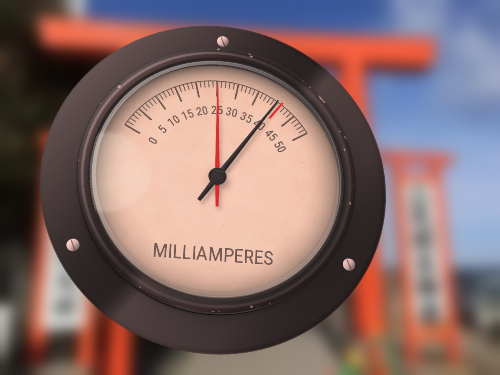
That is 40 mA
